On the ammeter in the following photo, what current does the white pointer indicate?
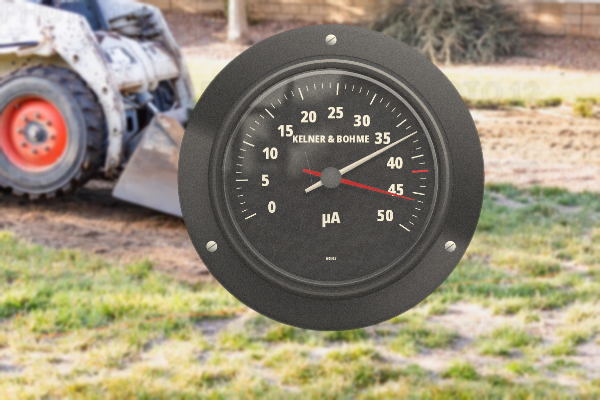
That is 37 µA
